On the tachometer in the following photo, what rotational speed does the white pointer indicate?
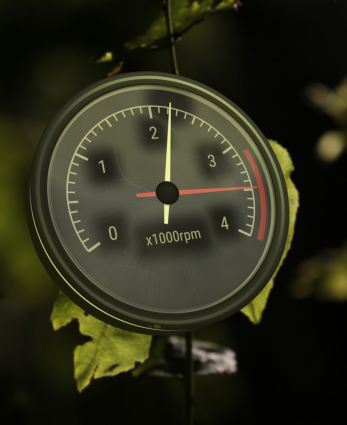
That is 2200 rpm
